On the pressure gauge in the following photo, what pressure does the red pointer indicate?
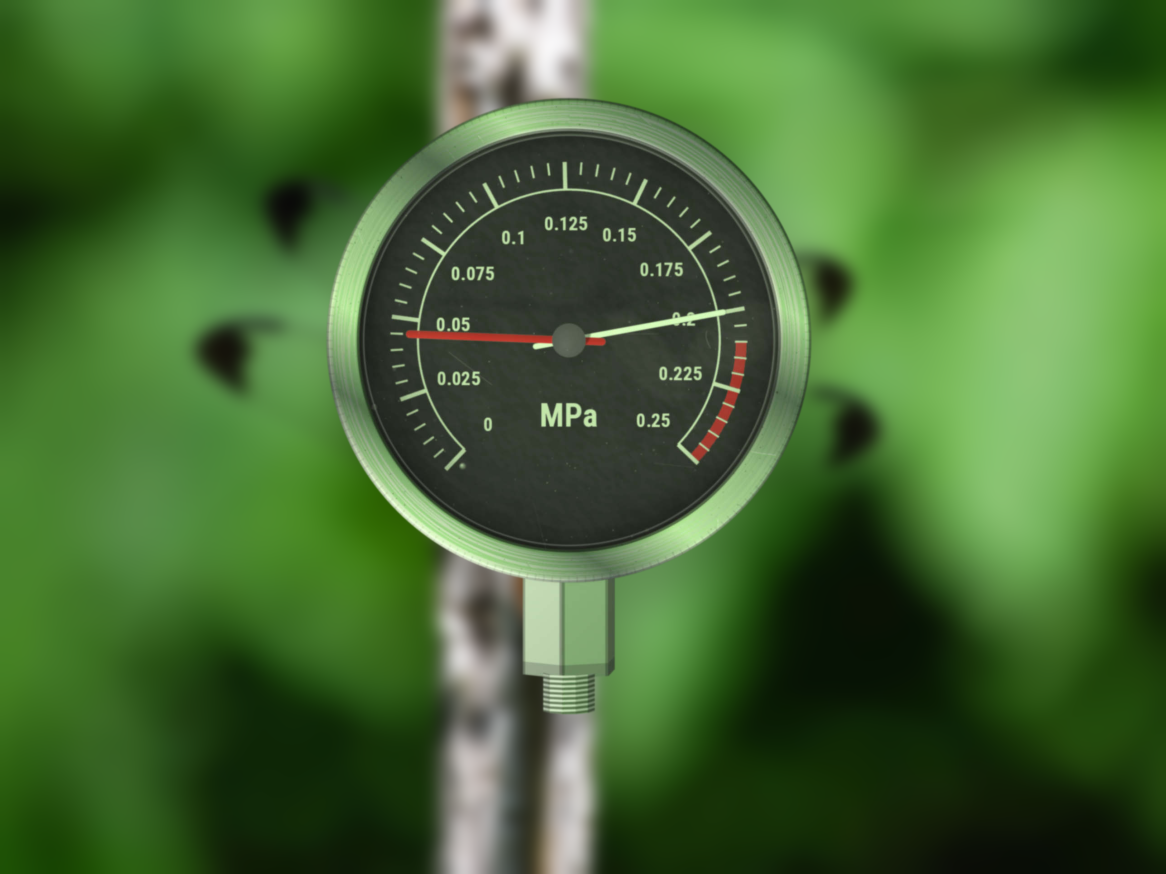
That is 0.045 MPa
